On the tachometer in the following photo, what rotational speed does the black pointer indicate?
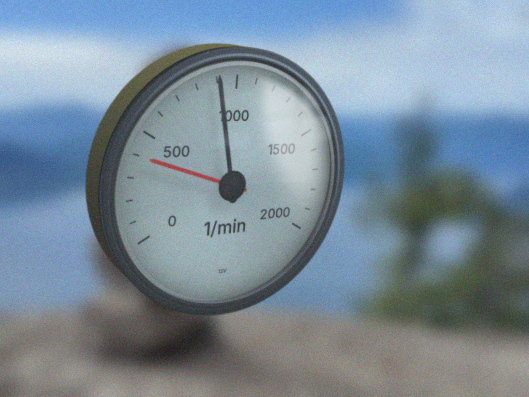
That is 900 rpm
